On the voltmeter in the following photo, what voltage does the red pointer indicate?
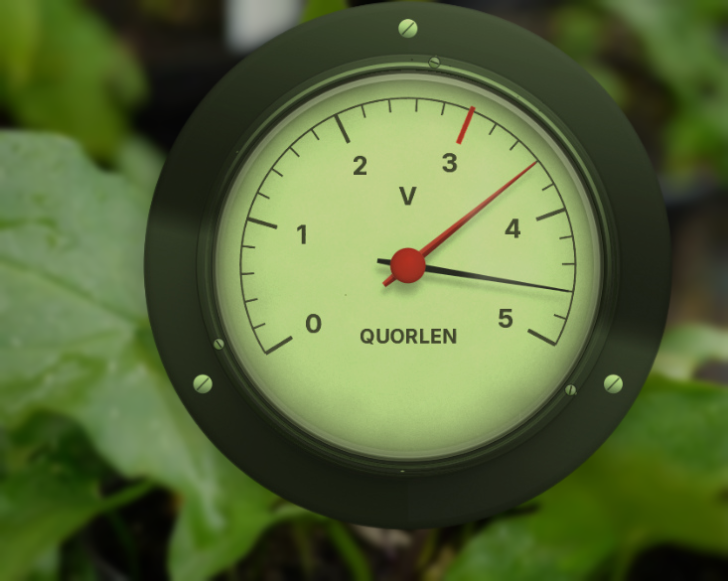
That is 3.6 V
